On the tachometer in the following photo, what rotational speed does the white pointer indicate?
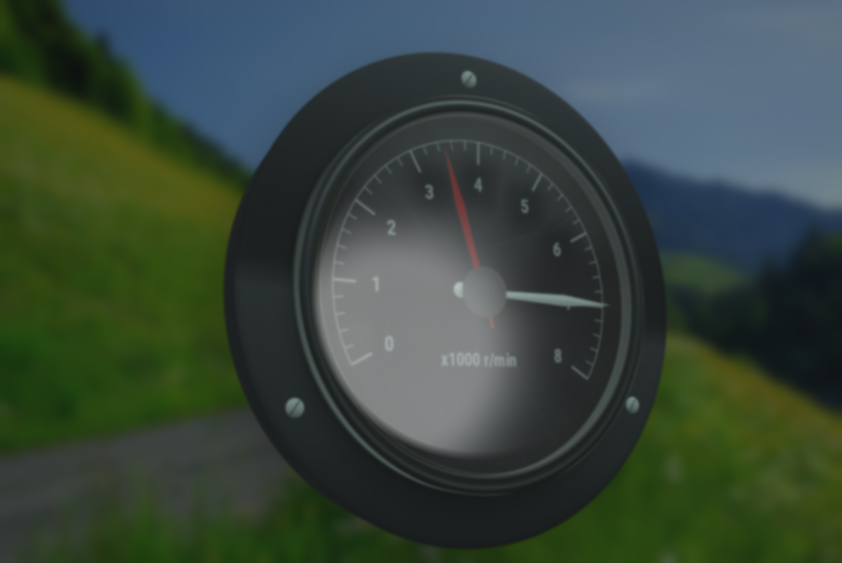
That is 7000 rpm
